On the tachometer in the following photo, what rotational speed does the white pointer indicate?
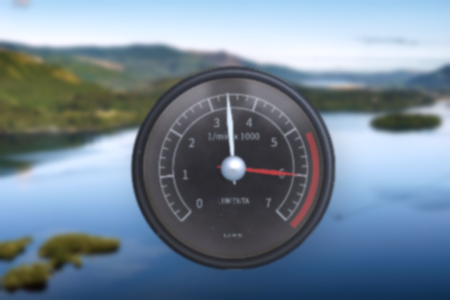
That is 3400 rpm
